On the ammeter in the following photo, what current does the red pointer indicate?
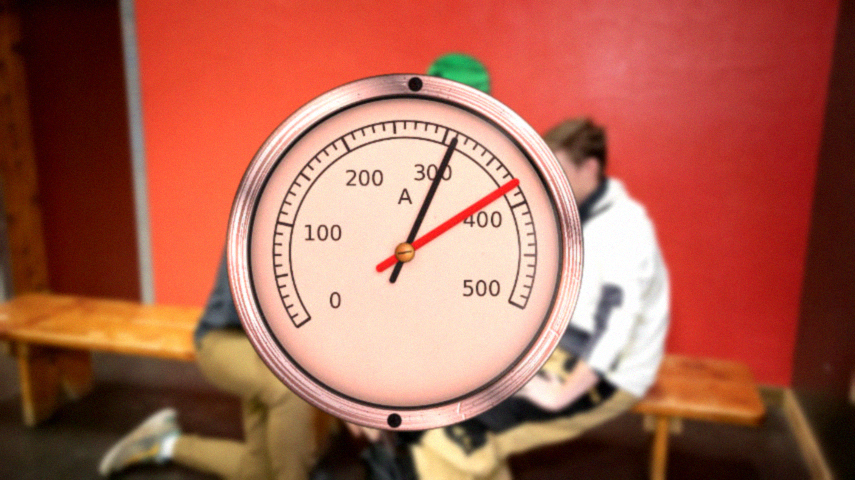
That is 380 A
